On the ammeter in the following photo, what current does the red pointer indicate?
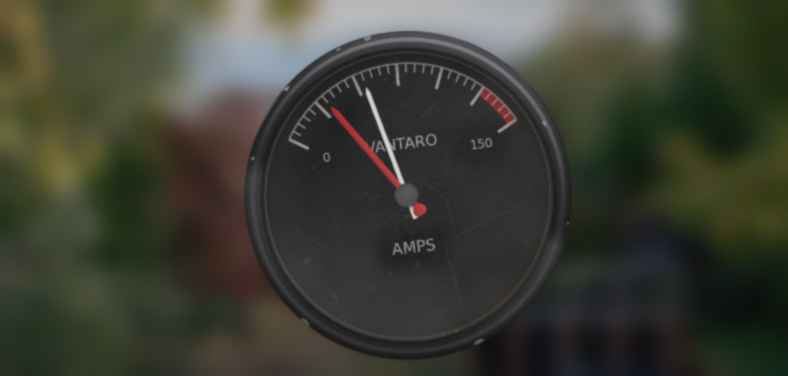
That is 30 A
